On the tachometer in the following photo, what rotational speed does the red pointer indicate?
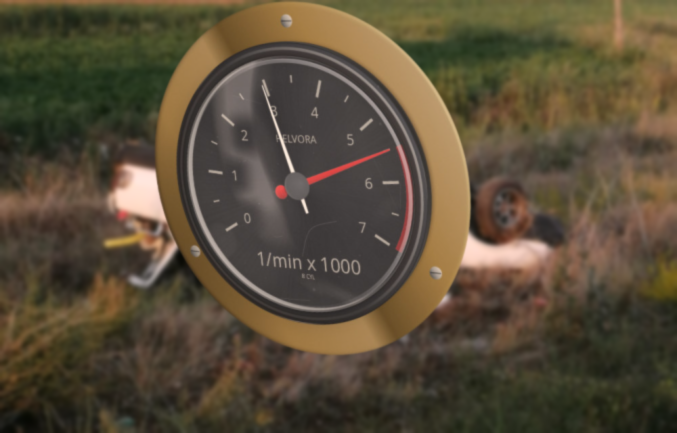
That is 5500 rpm
